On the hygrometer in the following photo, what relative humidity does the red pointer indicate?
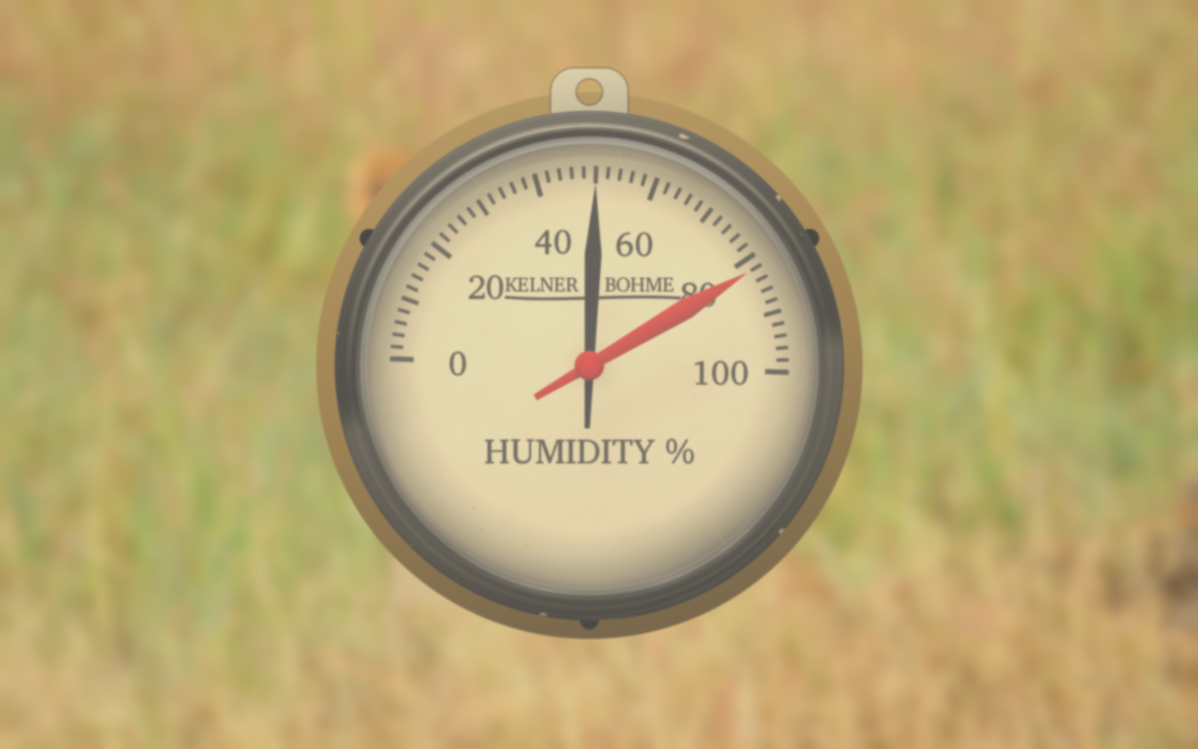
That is 82 %
